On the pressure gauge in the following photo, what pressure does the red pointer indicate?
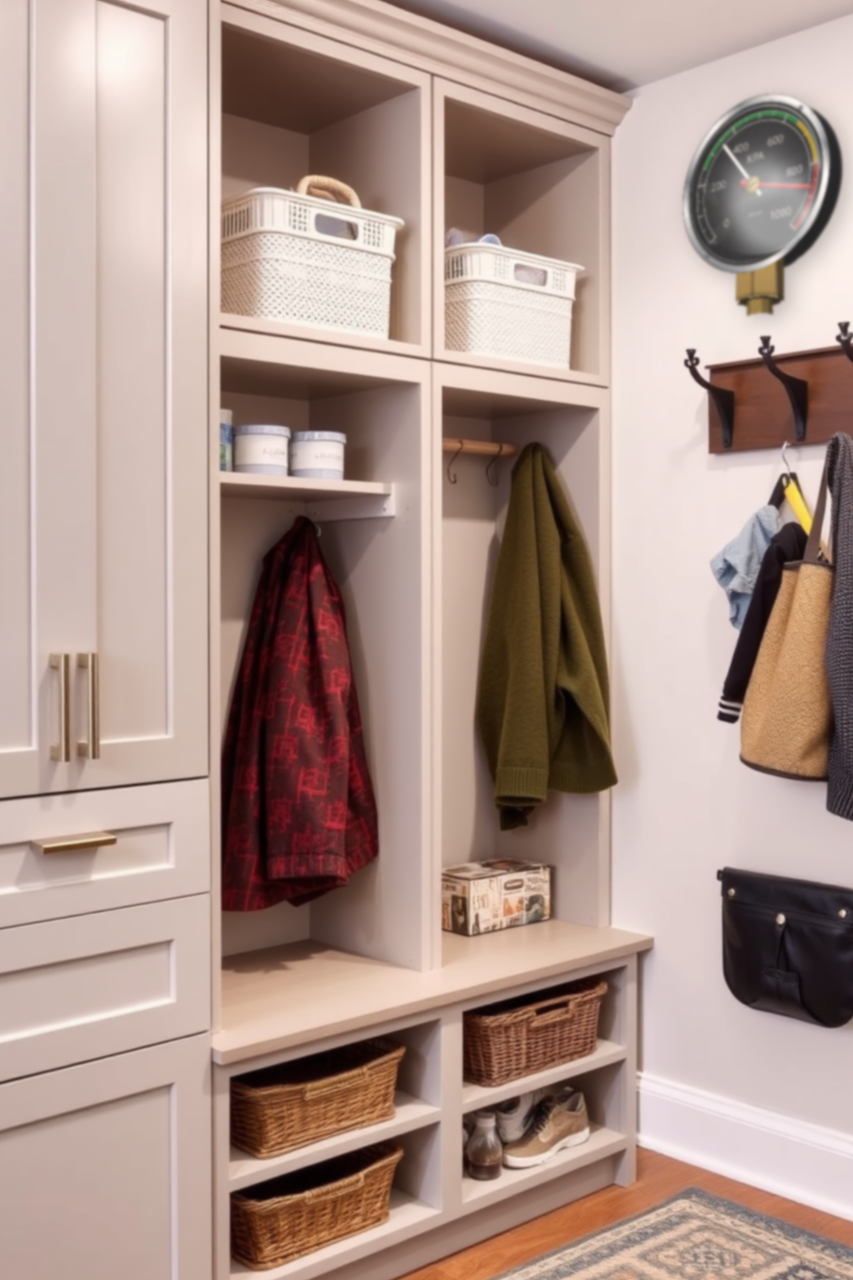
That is 875 kPa
